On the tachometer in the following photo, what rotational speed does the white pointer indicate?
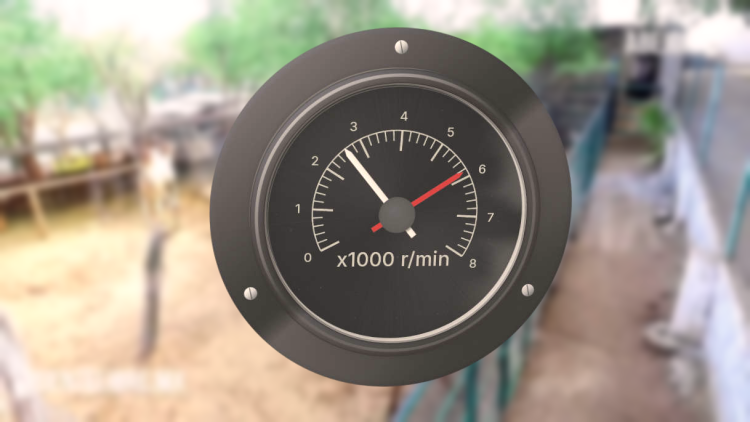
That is 2600 rpm
